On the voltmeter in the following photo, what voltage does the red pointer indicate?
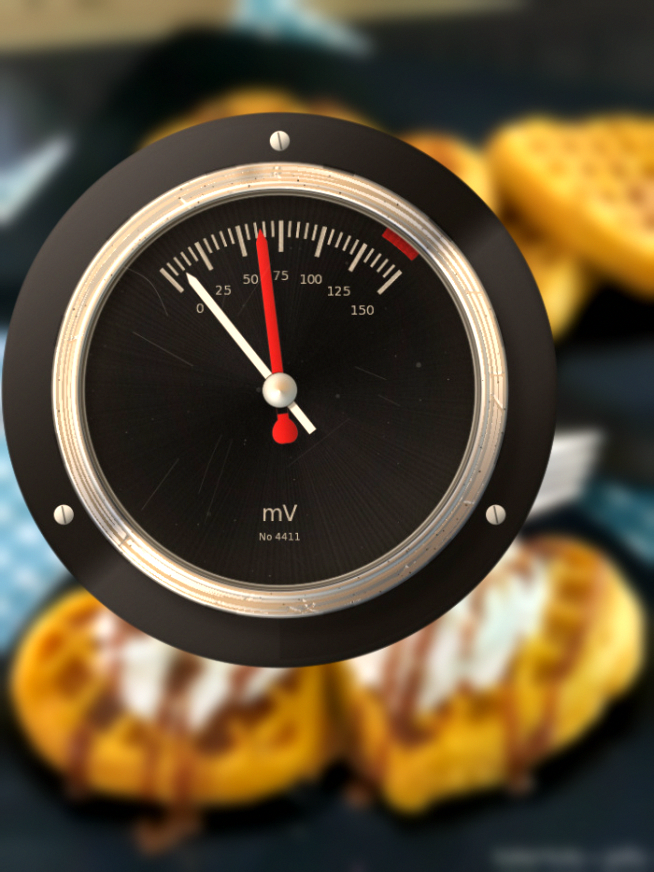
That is 62.5 mV
